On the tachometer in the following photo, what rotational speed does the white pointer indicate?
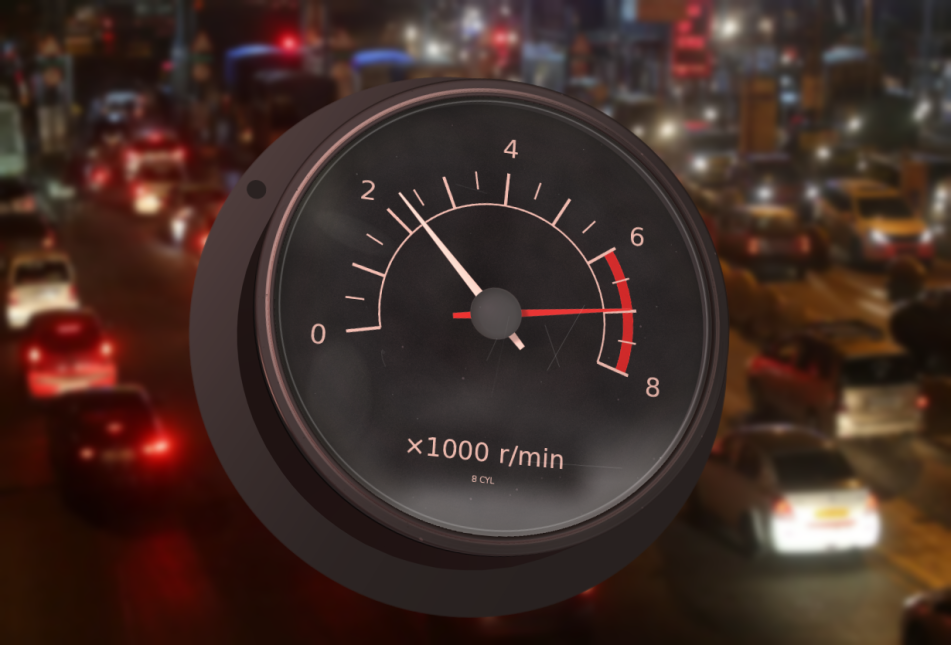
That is 2250 rpm
